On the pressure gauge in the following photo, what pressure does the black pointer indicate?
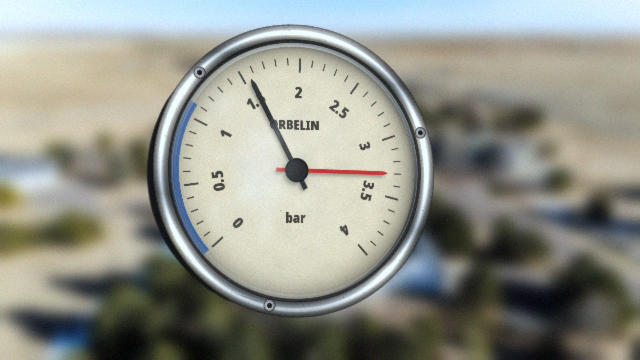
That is 1.55 bar
